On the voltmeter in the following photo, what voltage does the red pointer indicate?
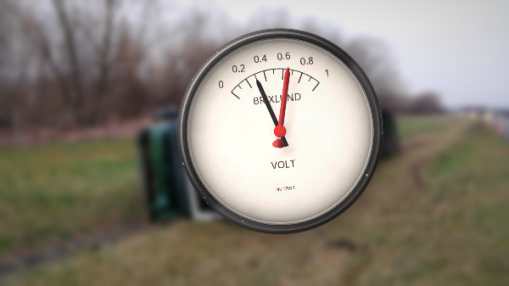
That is 0.65 V
